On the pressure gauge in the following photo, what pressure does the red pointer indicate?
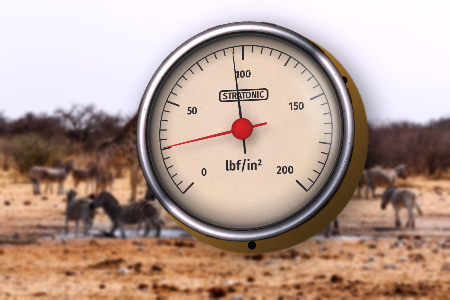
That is 25 psi
